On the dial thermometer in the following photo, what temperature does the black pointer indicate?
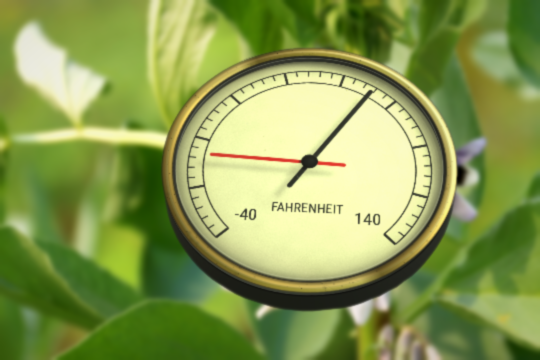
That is 72 °F
